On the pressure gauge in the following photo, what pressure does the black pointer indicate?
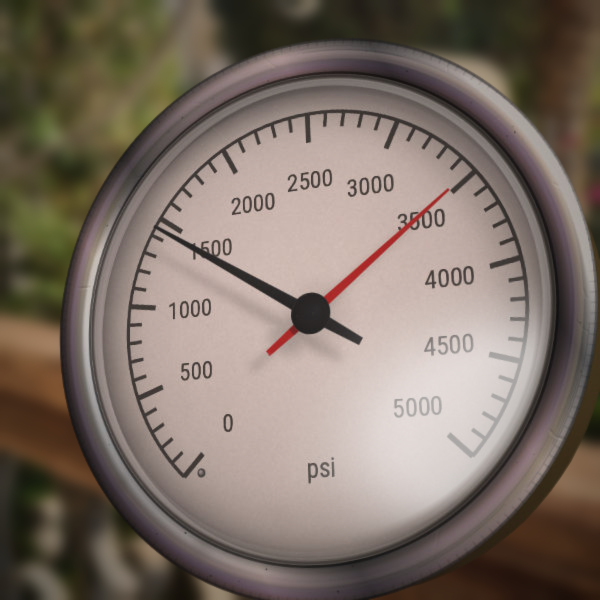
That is 1450 psi
